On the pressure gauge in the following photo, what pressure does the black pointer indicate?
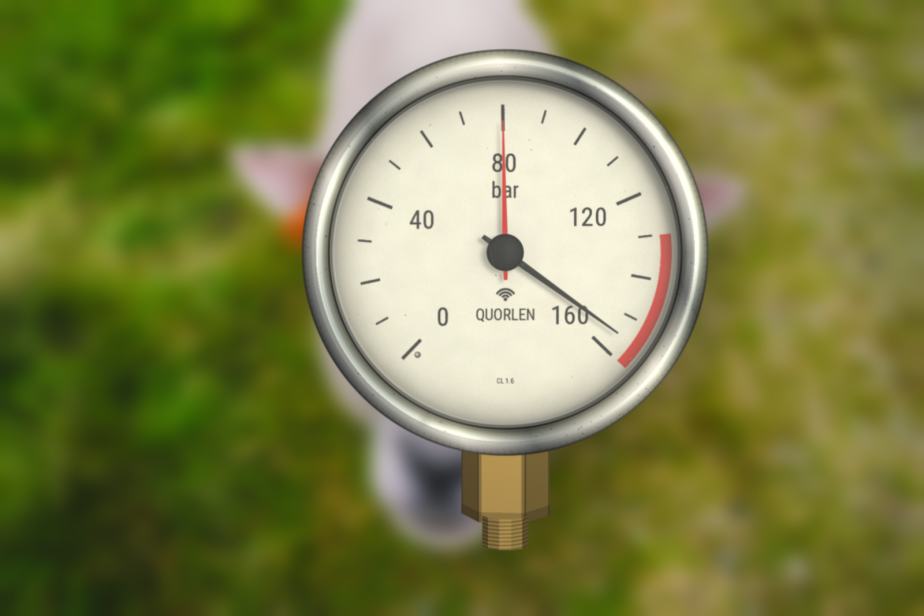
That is 155 bar
